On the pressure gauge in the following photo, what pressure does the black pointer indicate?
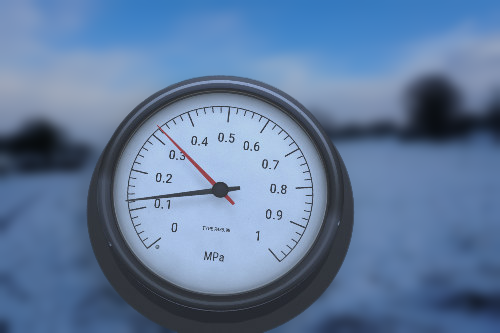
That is 0.12 MPa
